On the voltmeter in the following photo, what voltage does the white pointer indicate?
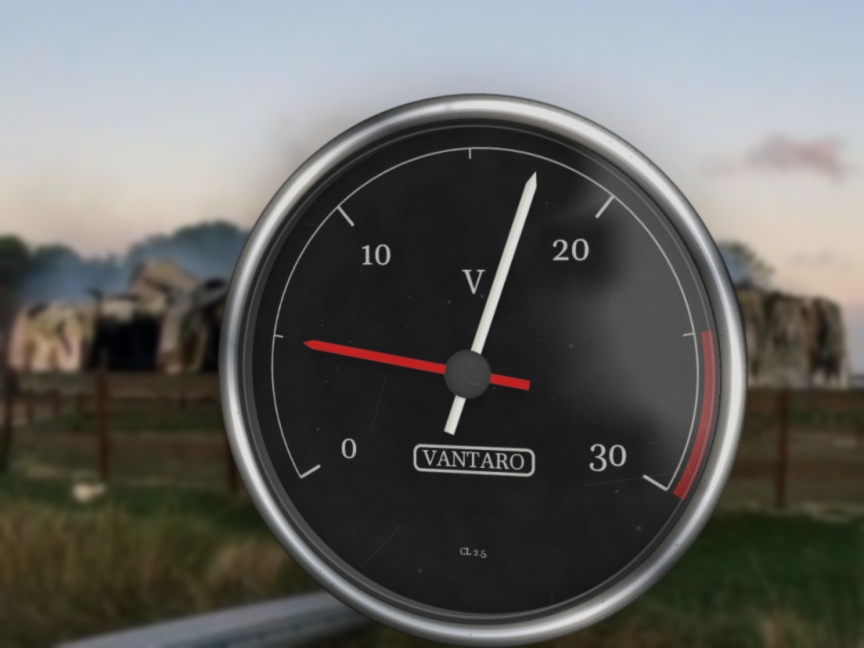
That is 17.5 V
